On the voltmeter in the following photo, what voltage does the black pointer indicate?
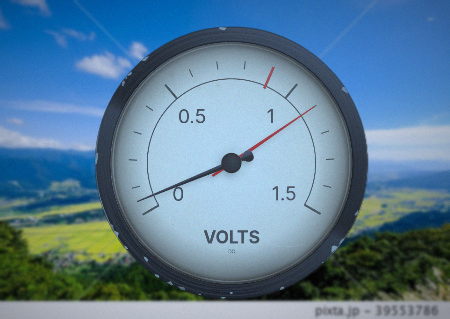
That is 0.05 V
